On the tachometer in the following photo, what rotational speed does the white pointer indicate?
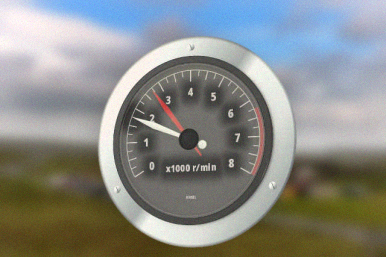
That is 1750 rpm
